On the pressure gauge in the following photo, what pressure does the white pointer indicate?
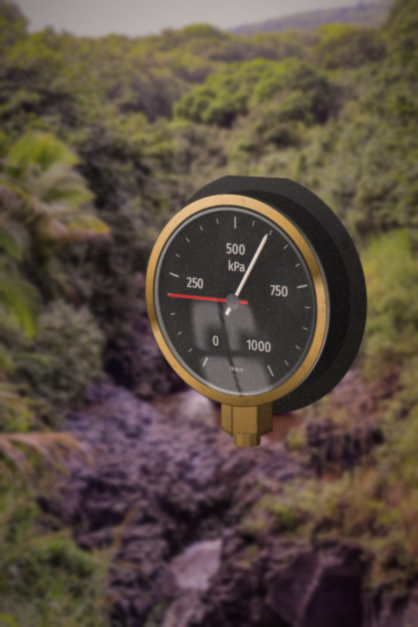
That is 600 kPa
